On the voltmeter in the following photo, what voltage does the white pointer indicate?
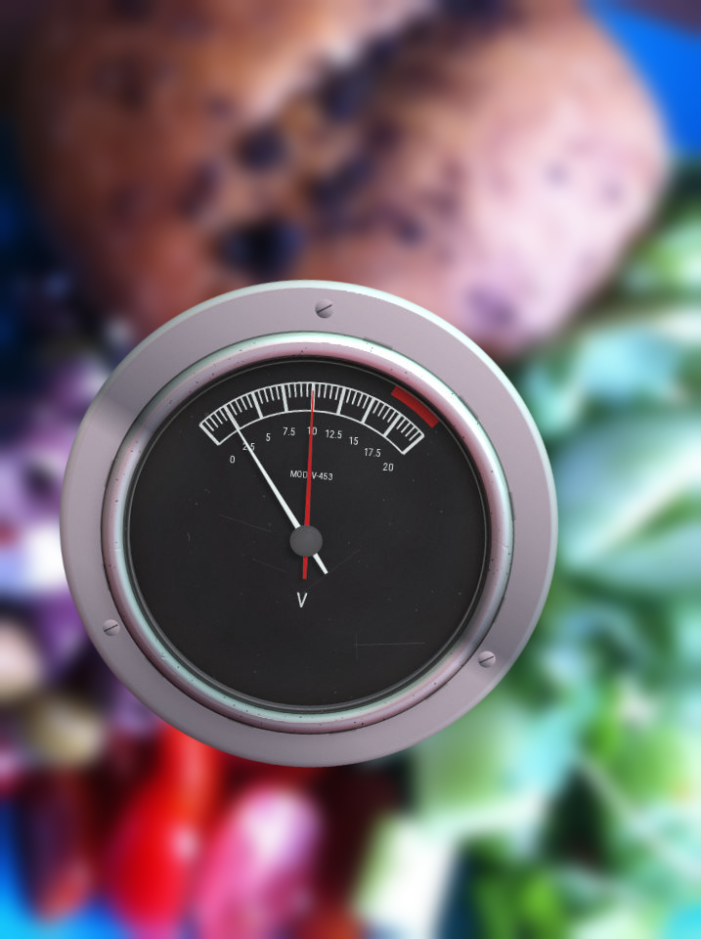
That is 2.5 V
